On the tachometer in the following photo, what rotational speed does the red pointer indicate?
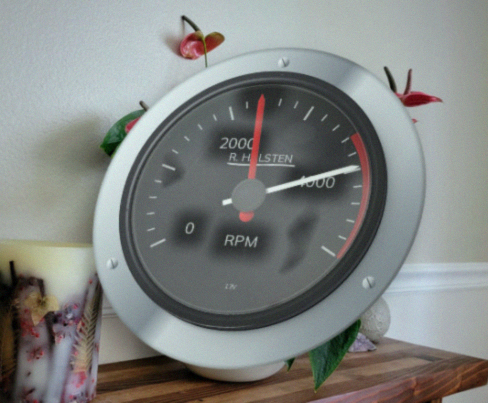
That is 2400 rpm
